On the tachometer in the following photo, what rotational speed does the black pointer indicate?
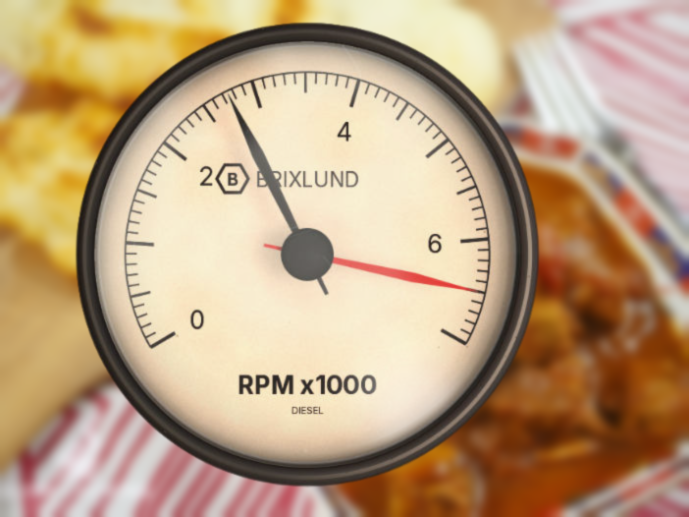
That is 2750 rpm
